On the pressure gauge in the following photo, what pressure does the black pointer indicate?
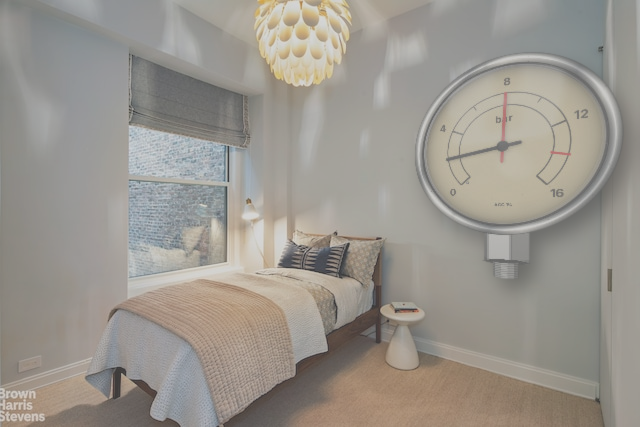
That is 2 bar
